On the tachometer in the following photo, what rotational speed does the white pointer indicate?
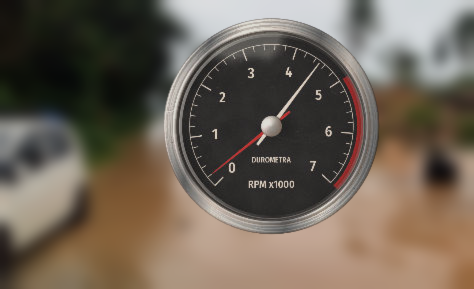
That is 4500 rpm
